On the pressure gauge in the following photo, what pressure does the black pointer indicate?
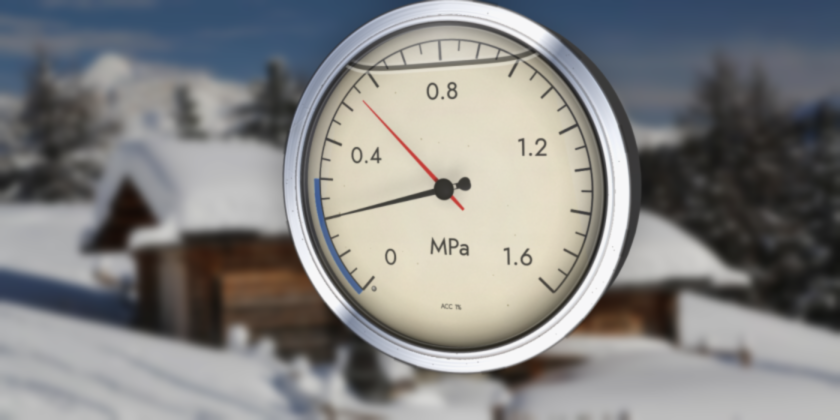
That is 0.2 MPa
